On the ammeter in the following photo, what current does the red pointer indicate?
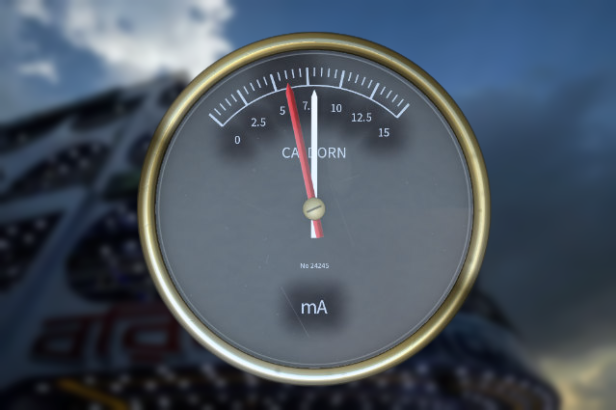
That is 6 mA
